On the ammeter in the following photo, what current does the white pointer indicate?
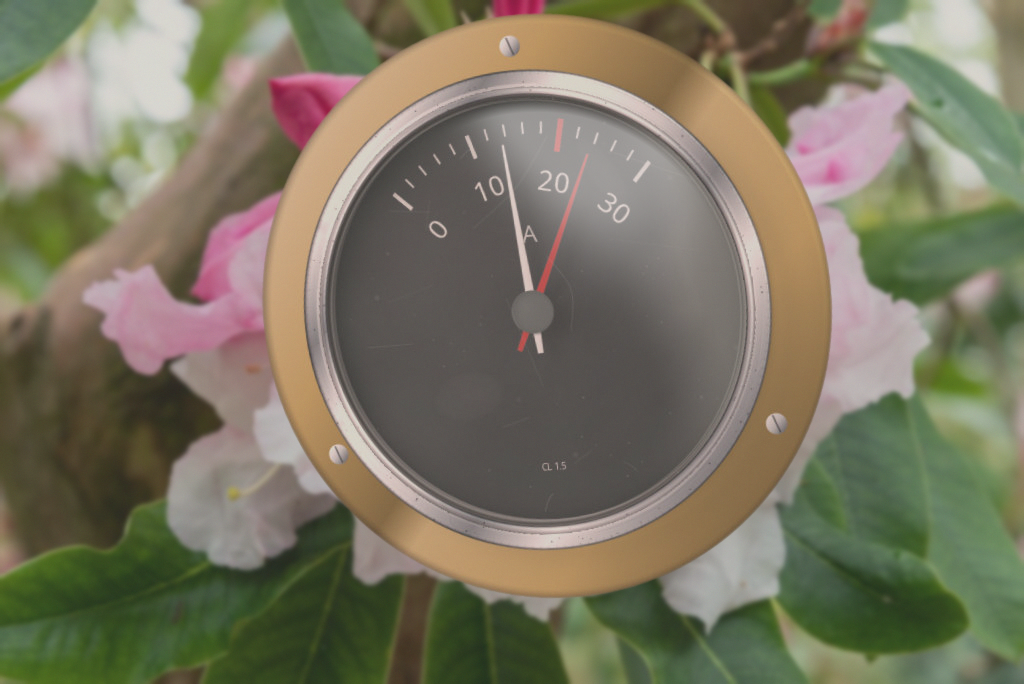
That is 14 A
